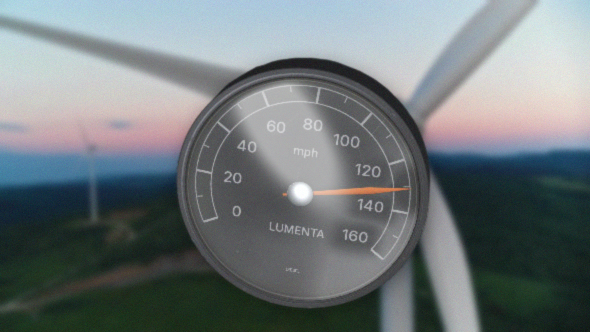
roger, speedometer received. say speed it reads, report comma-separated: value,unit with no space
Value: 130,mph
